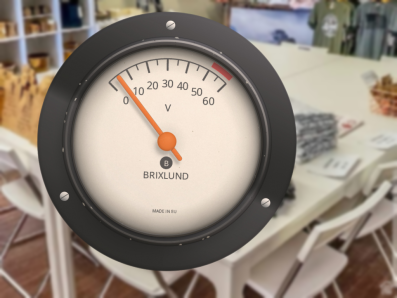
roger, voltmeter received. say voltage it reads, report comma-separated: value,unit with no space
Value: 5,V
